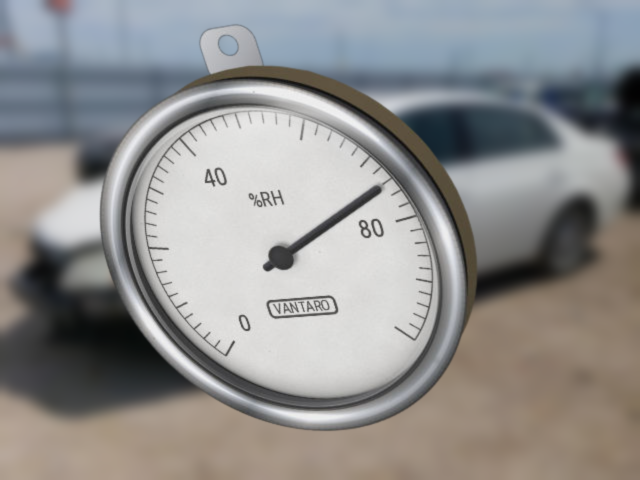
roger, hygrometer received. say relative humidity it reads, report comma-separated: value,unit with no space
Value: 74,%
